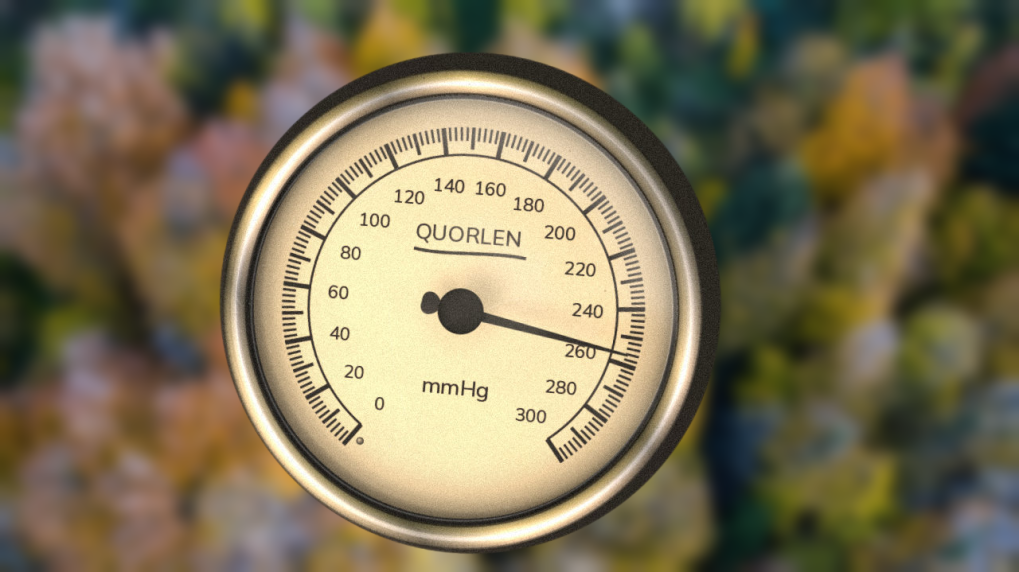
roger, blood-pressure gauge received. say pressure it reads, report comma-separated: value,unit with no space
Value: 256,mmHg
